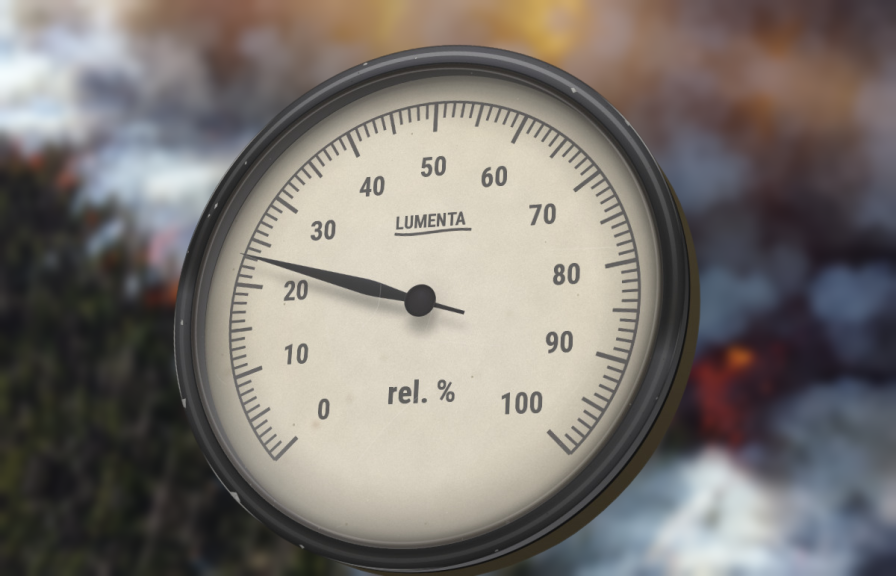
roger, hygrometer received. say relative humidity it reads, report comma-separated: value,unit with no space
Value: 23,%
